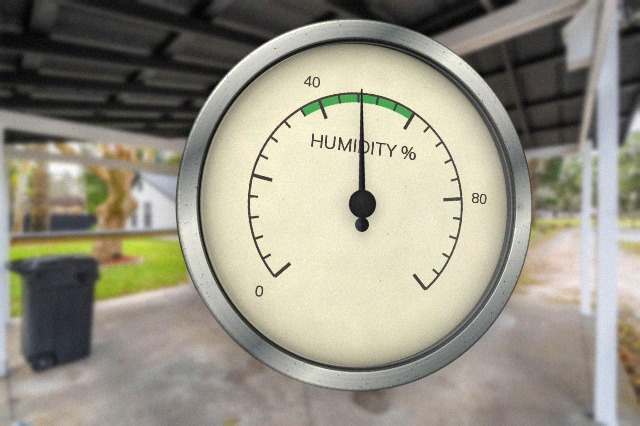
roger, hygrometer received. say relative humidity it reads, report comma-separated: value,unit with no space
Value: 48,%
